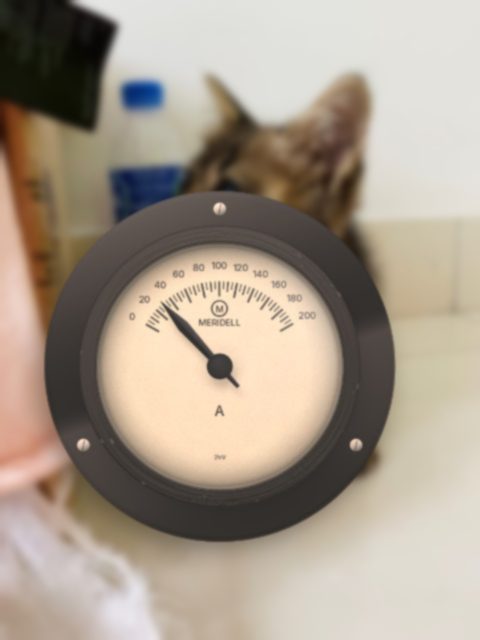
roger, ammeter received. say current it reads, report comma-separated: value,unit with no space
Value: 30,A
